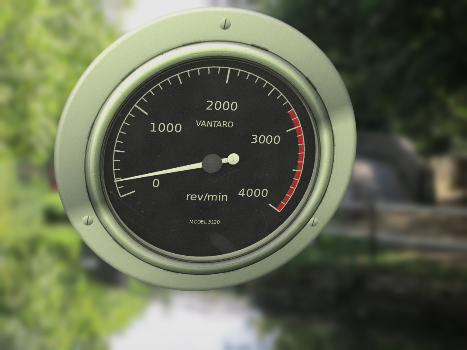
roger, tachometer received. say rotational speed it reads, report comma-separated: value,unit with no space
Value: 200,rpm
